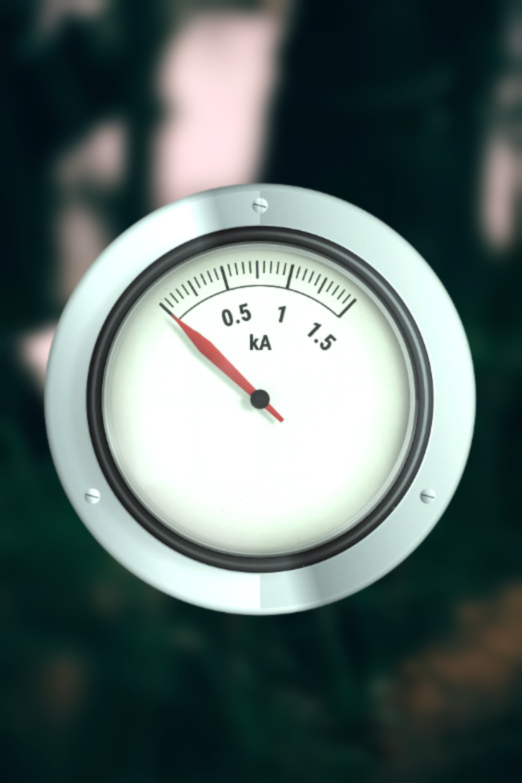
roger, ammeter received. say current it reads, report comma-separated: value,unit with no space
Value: 0,kA
